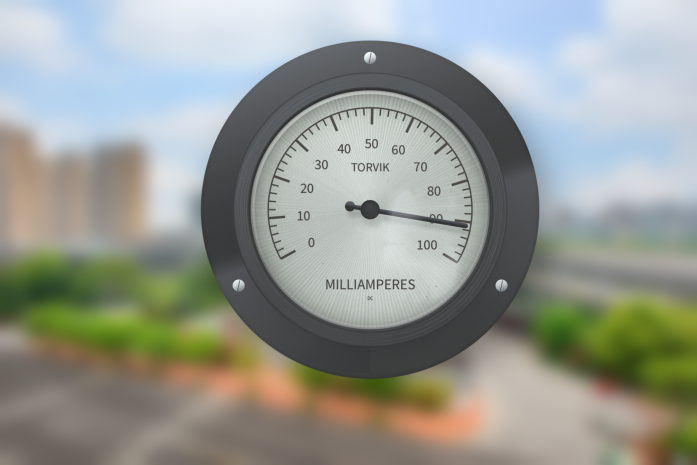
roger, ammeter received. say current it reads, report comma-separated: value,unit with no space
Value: 91,mA
